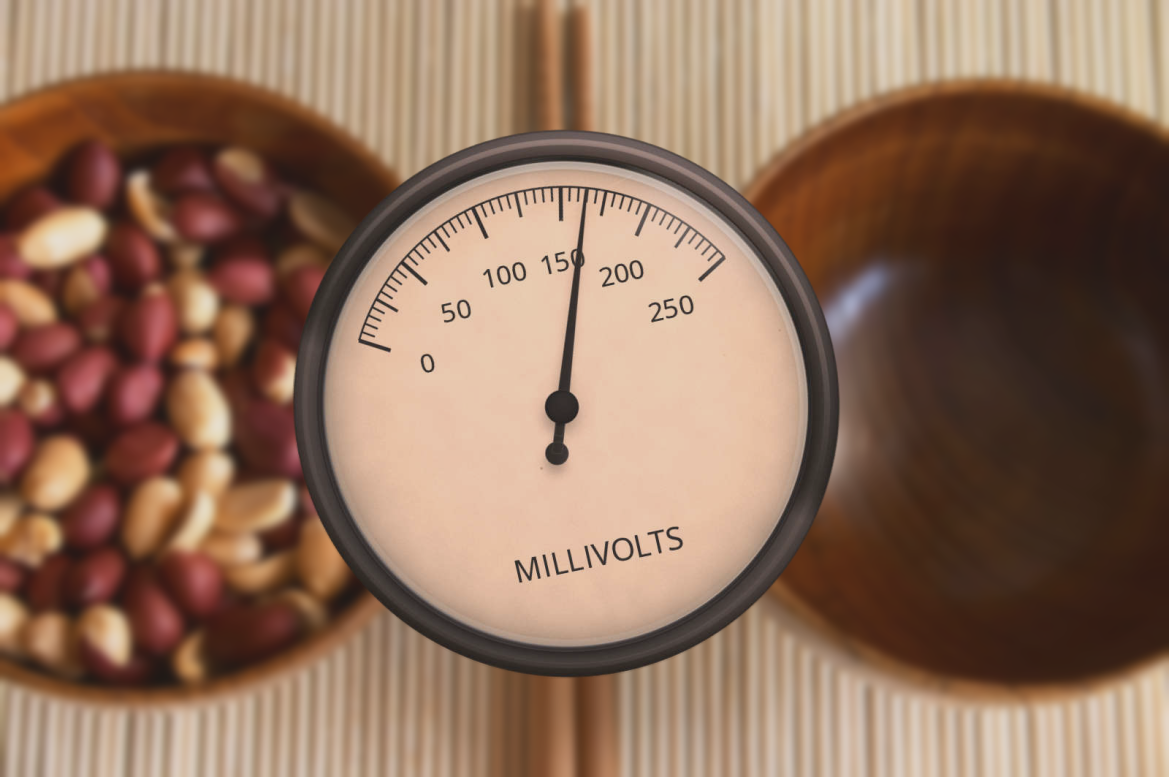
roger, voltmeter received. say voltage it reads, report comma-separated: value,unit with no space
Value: 165,mV
